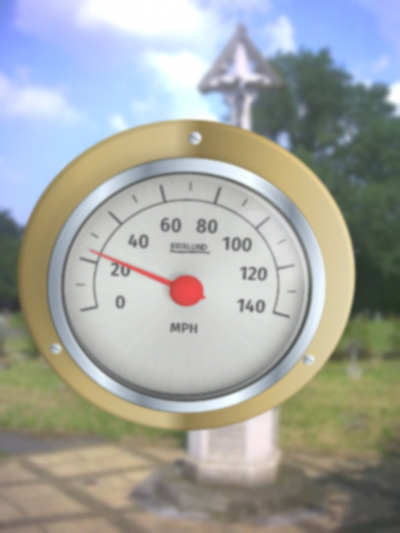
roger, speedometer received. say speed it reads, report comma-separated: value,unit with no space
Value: 25,mph
